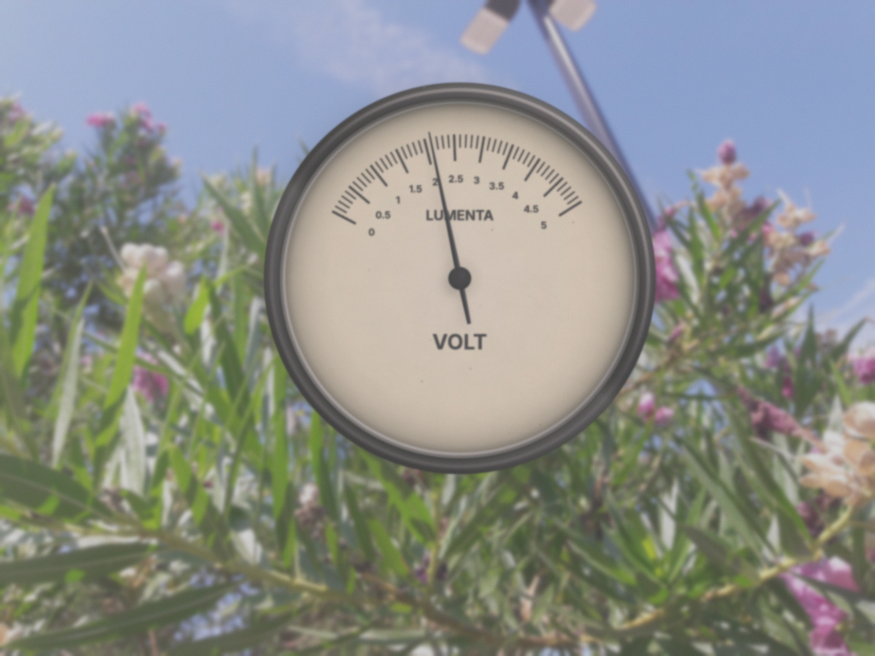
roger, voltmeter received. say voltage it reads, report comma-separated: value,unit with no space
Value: 2.1,V
